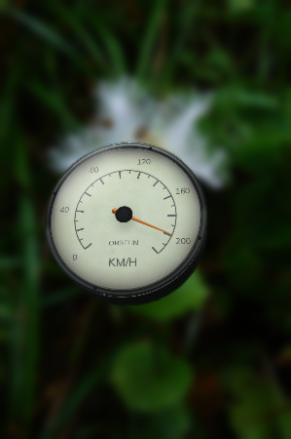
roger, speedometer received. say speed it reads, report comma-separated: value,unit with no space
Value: 200,km/h
